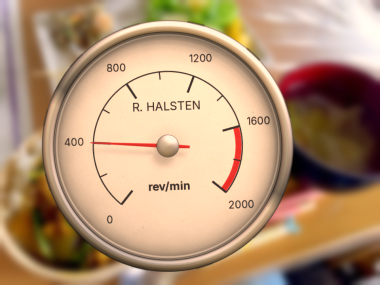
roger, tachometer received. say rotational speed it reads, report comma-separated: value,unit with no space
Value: 400,rpm
